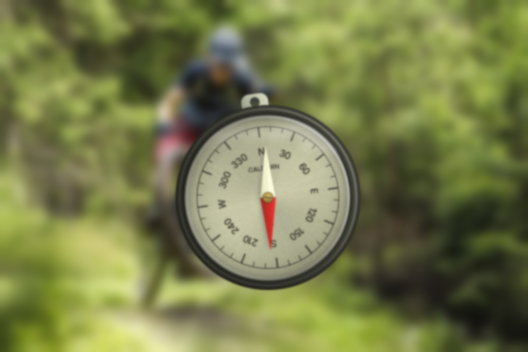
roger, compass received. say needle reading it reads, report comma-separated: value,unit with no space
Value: 185,°
